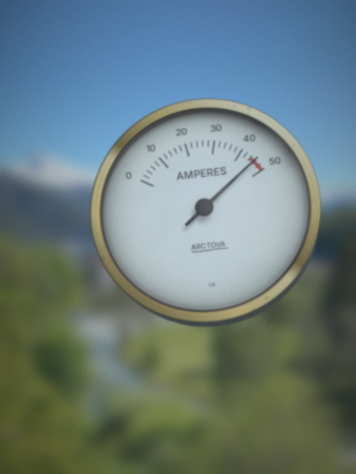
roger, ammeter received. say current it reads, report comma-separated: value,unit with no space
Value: 46,A
